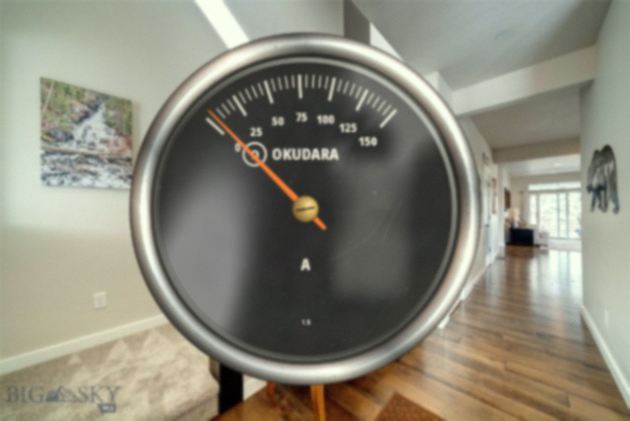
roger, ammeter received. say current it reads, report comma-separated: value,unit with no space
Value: 5,A
